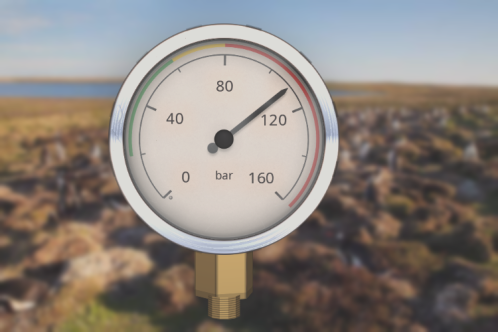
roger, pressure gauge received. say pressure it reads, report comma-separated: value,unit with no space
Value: 110,bar
